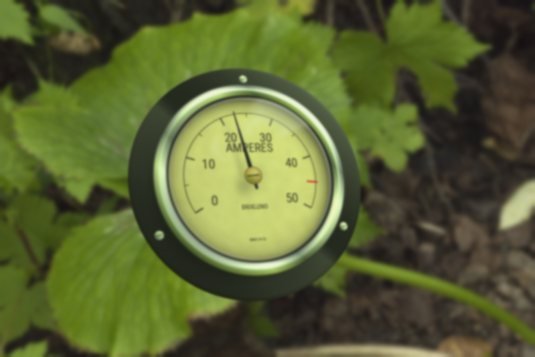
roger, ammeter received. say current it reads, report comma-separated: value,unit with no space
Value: 22.5,A
